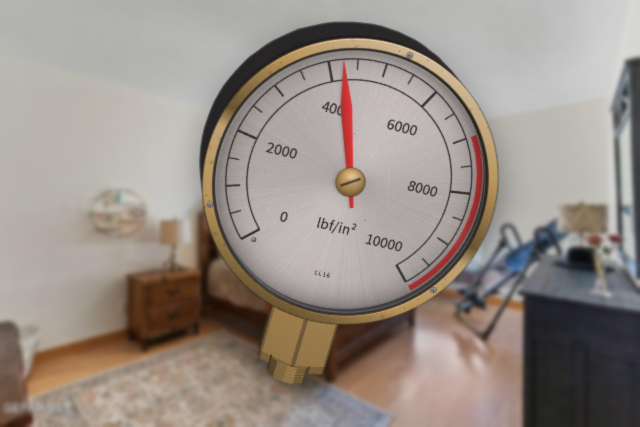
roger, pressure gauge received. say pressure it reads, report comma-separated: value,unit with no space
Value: 4250,psi
